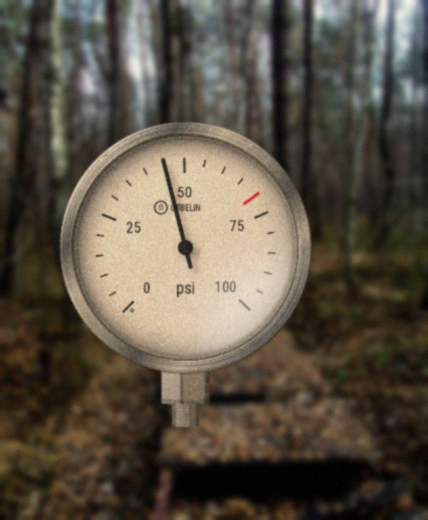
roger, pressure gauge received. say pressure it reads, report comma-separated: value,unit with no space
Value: 45,psi
